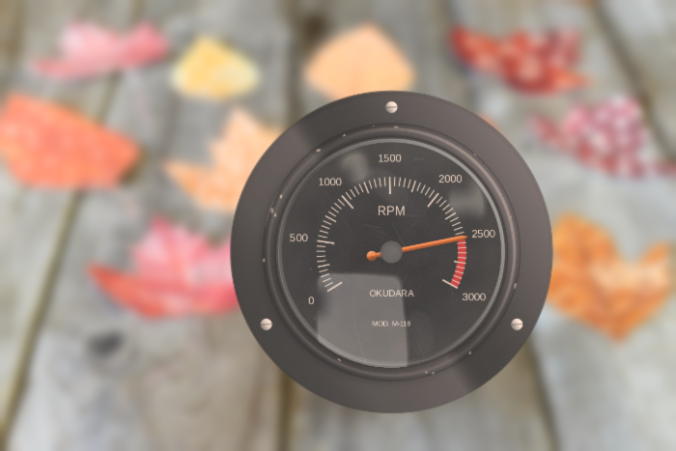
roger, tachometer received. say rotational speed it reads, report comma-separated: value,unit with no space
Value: 2500,rpm
